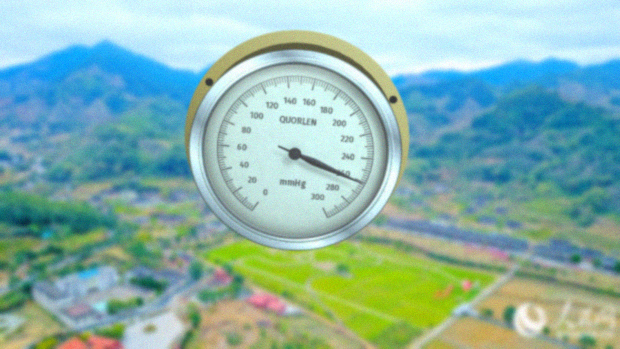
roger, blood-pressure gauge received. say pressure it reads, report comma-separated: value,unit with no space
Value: 260,mmHg
